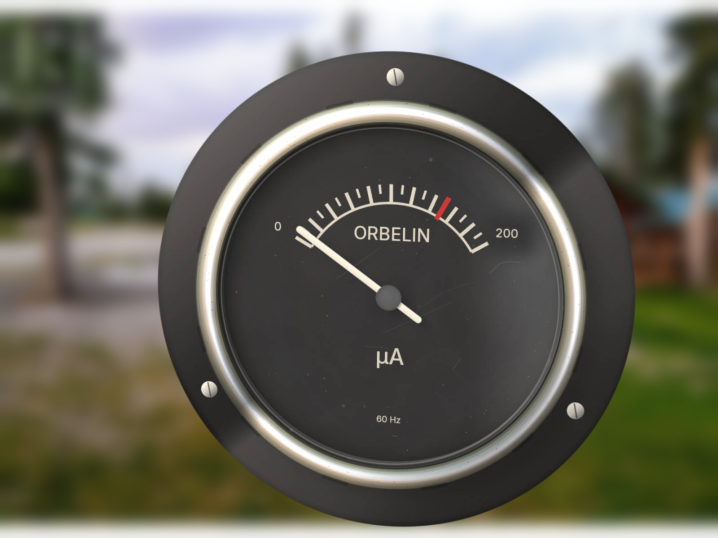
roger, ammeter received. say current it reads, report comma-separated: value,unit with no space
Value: 10,µA
